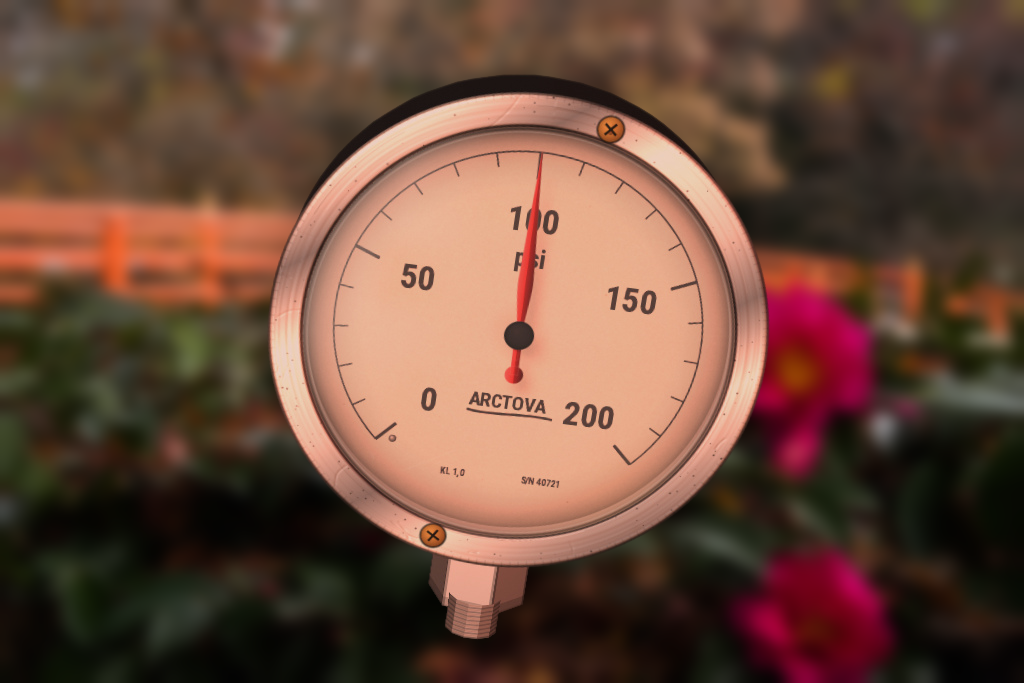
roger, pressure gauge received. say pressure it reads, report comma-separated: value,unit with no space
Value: 100,psi
